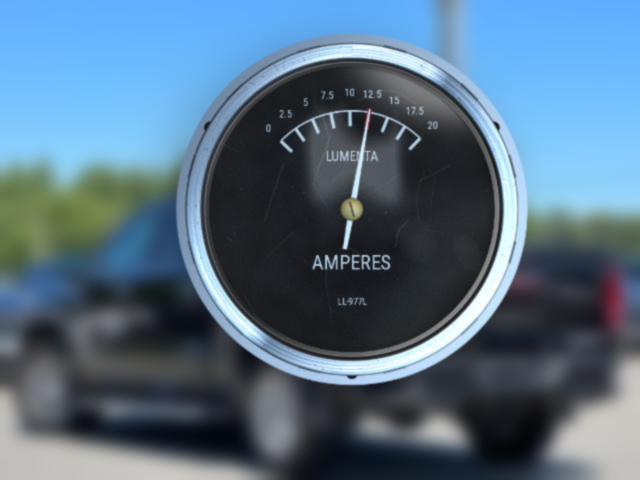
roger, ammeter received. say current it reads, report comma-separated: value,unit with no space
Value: 12.5,A
